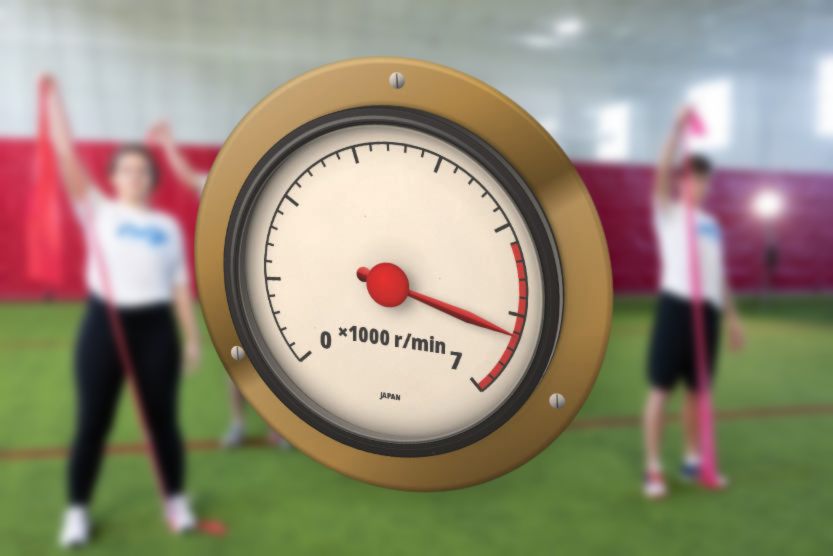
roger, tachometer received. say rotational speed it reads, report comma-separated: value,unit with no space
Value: 6200,rpm
